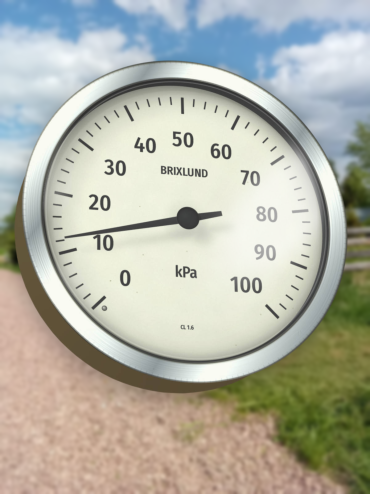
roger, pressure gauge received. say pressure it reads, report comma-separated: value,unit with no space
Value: 12,kPa
